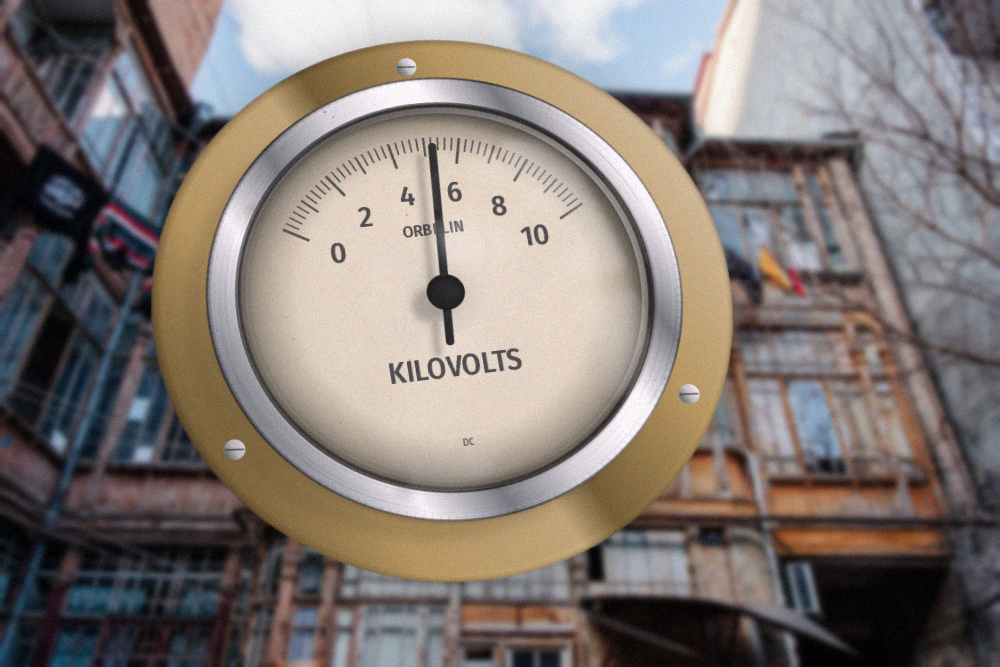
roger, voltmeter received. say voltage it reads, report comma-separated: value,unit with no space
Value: 5.2,kV
